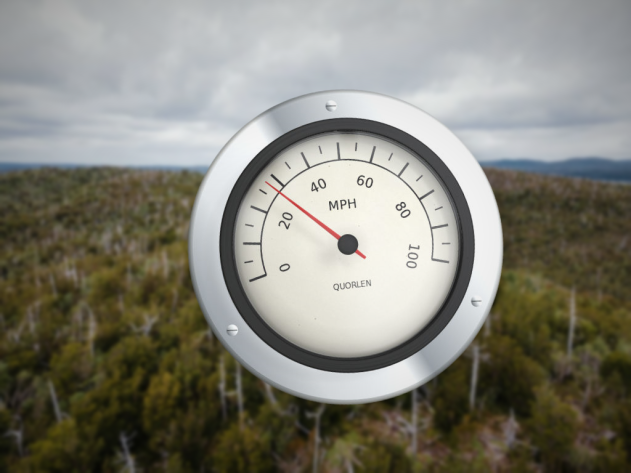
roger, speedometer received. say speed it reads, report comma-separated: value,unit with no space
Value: 27.5,mph
